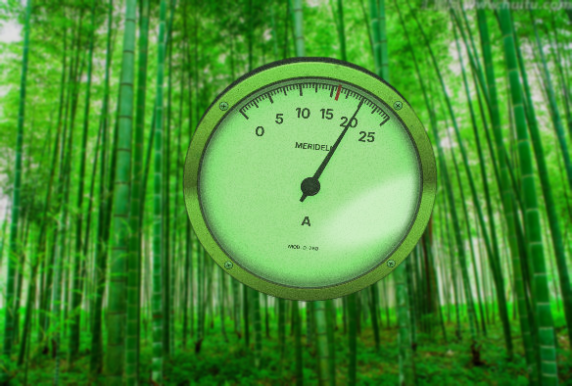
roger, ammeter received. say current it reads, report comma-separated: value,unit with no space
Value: 20,A
